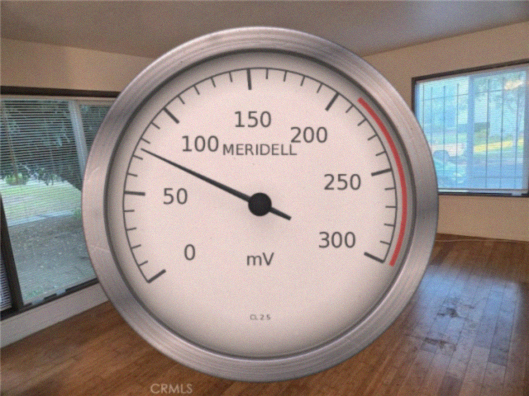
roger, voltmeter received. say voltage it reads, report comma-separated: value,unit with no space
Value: 75,mV
